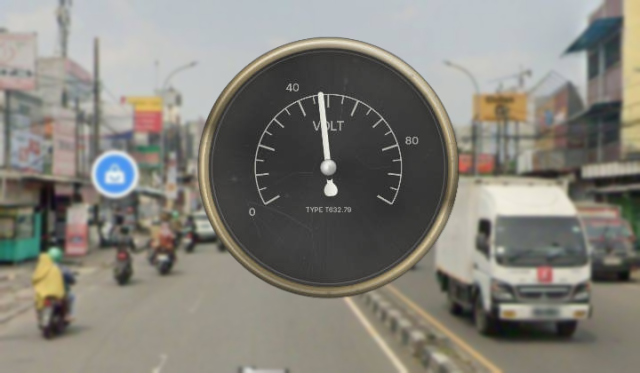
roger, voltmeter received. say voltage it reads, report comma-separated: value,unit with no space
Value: 47.5,V
